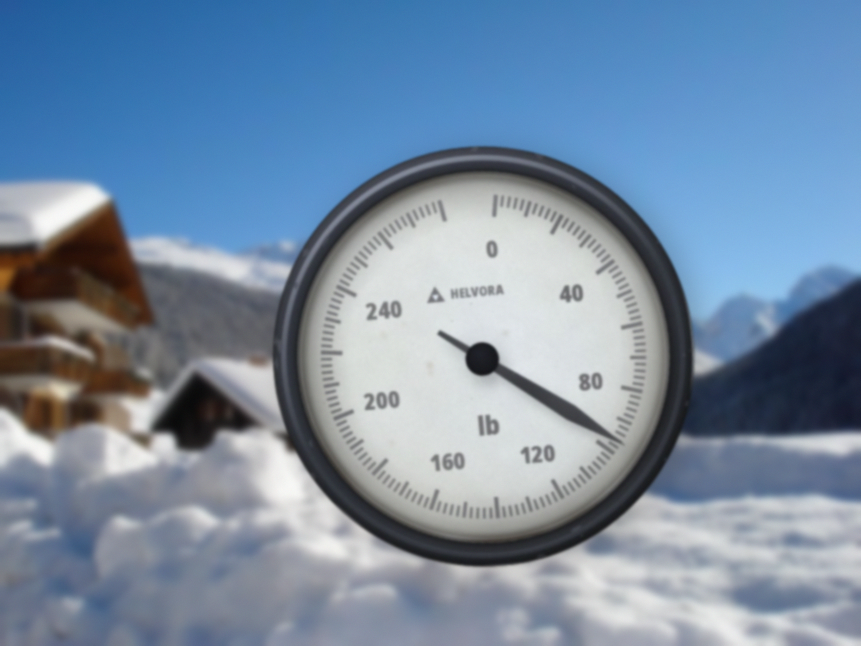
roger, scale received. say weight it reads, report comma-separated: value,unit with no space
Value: 96,lb
